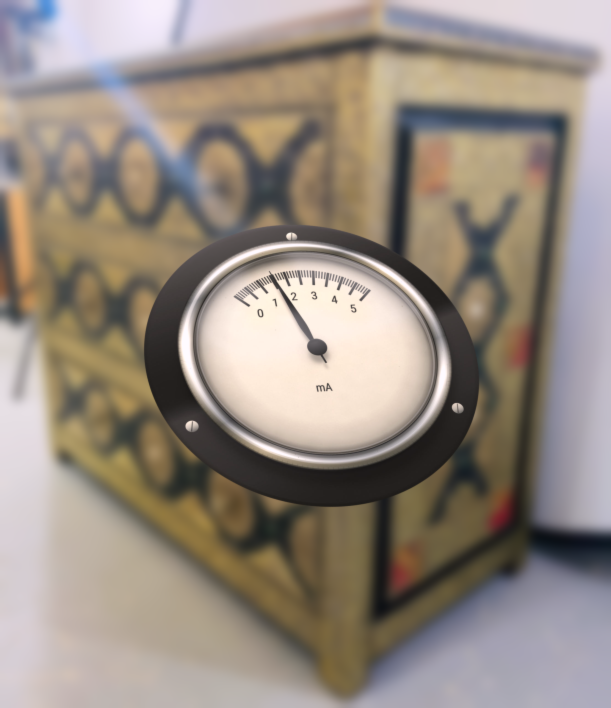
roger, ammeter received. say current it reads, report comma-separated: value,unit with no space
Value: 1.5,mA
